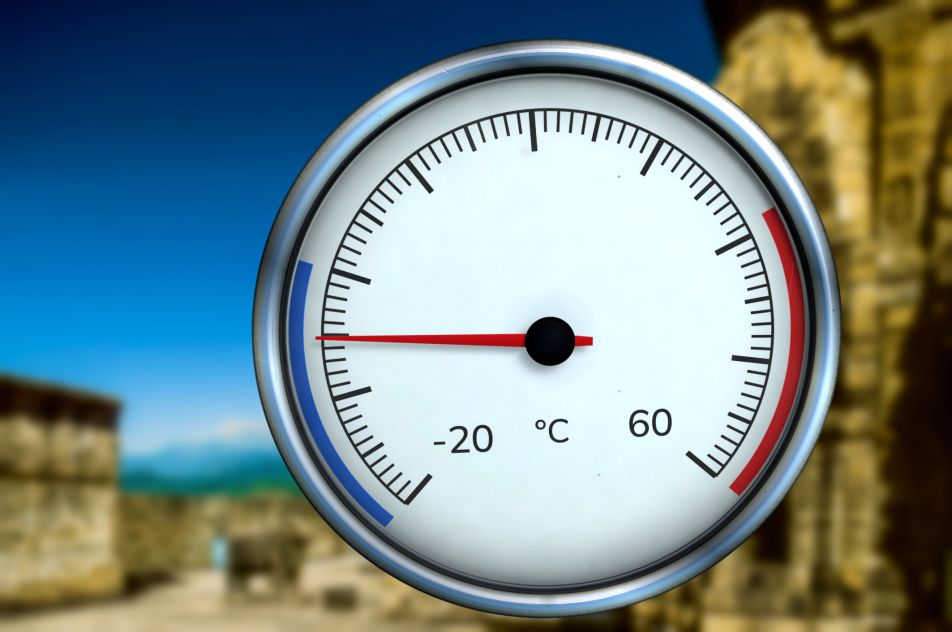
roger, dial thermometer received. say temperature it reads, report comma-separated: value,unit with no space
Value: -5,°C
